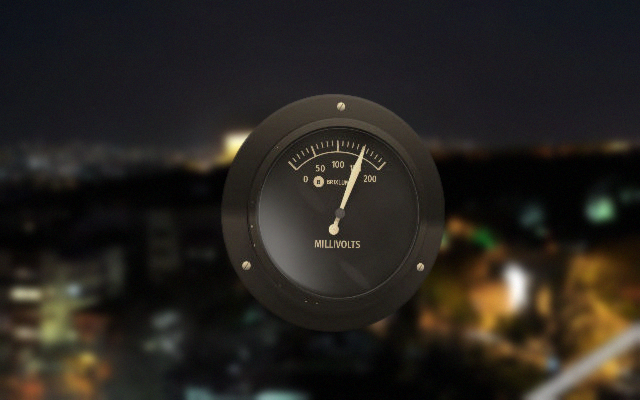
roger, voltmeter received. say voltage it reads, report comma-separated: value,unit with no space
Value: 150,mV
